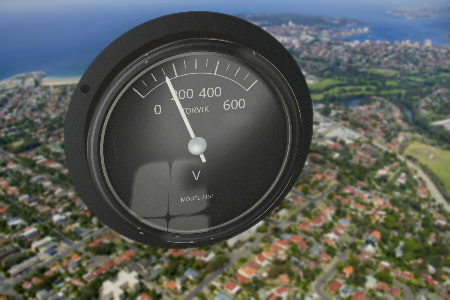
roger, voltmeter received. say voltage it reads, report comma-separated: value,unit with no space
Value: 150,V
